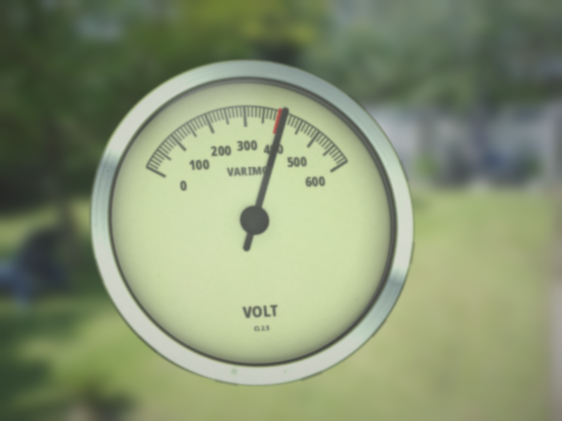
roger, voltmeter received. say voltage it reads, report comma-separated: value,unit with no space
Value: 400,V
